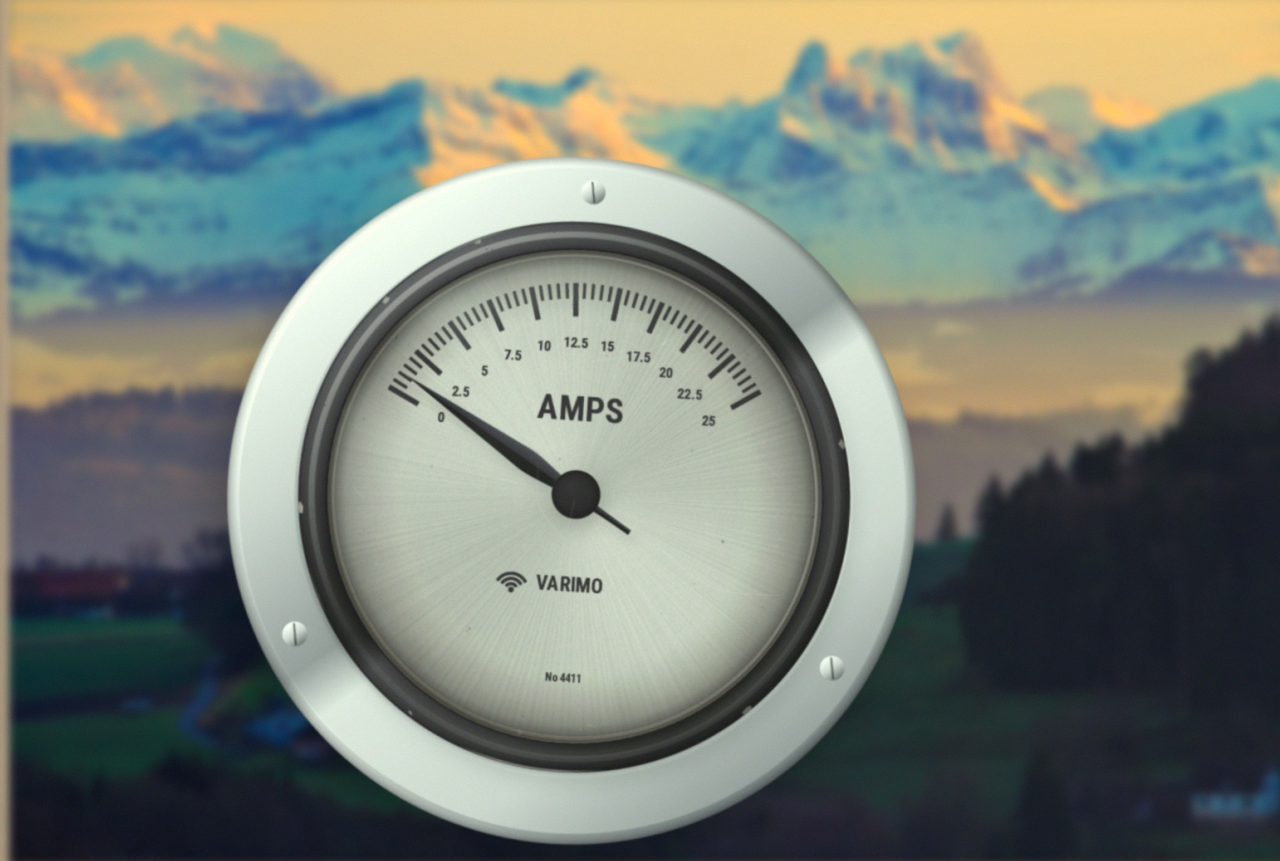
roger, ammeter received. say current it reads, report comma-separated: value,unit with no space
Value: 1,A
